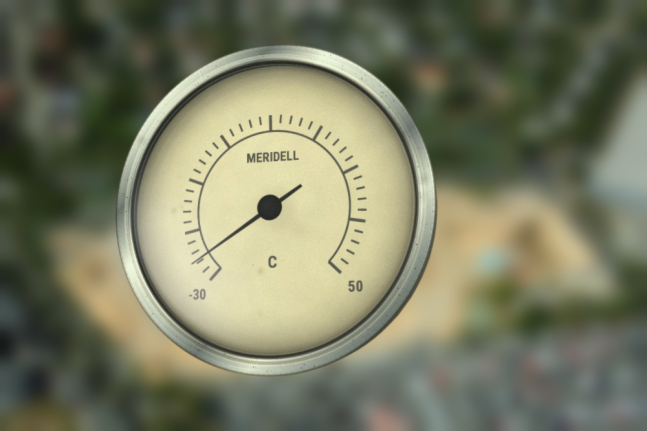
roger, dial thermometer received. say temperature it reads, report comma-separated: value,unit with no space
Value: -26,°C
